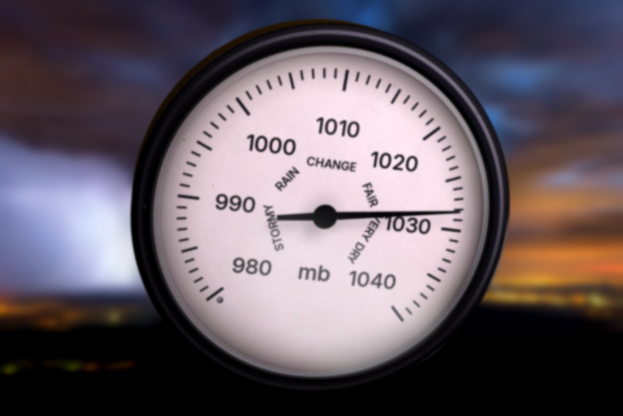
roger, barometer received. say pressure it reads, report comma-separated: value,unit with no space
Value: 1028,mbar
